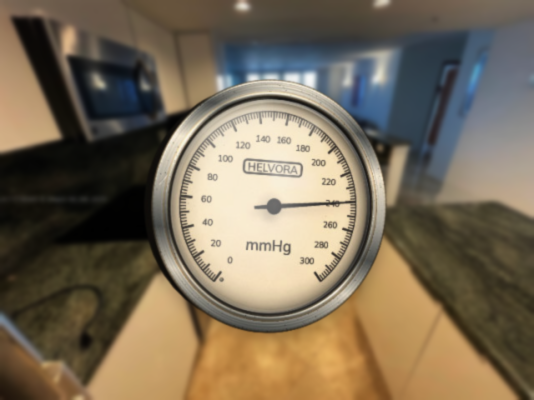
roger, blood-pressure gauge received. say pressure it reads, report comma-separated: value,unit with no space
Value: 240,mmHg
